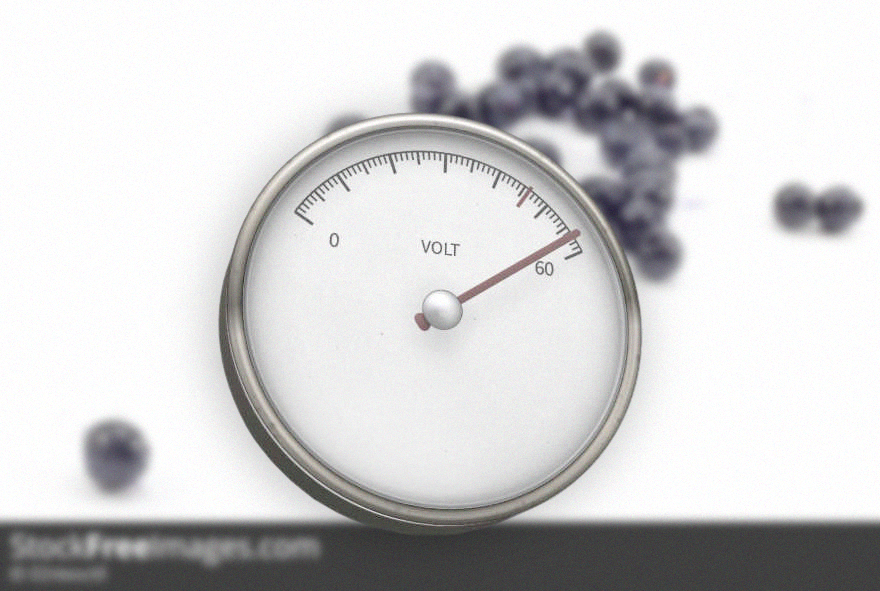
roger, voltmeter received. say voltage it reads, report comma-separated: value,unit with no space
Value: 57,V
